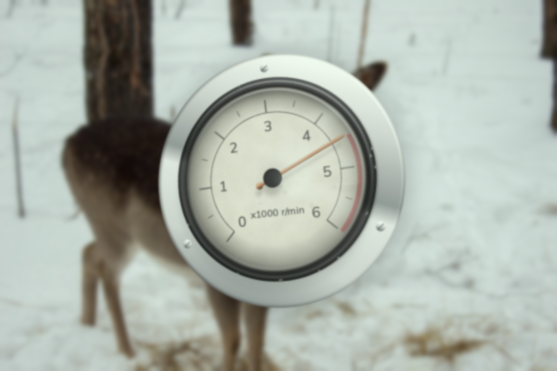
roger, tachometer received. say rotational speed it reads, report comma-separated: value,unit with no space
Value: 4500,rpm
